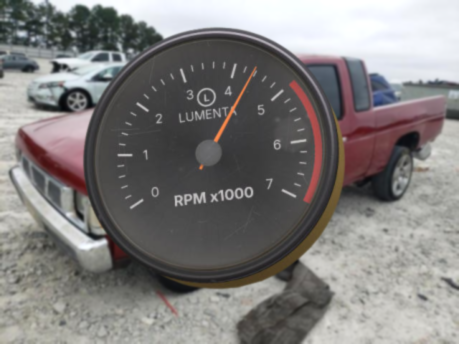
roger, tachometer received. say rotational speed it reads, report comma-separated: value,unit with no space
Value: 4400,rpm
